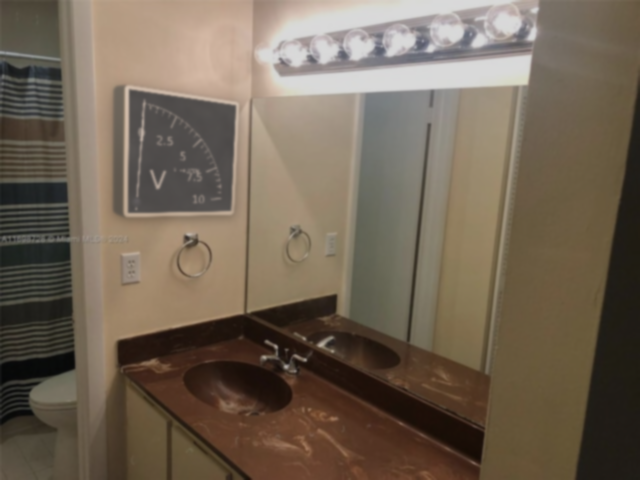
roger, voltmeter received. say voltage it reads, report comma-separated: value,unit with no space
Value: 0,V
